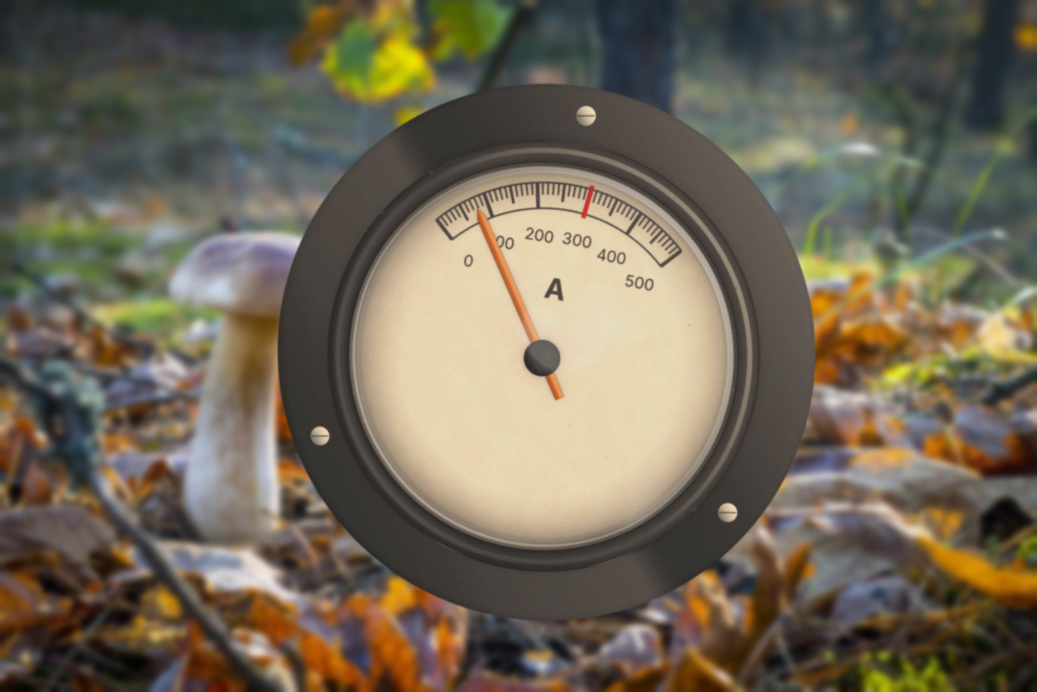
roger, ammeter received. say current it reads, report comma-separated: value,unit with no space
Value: 80,A
